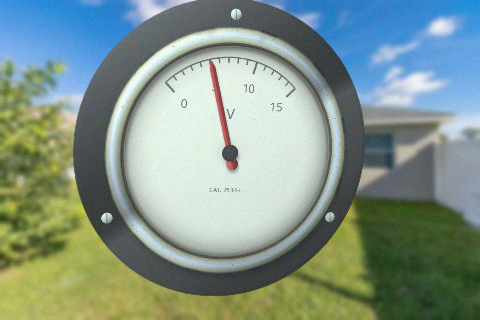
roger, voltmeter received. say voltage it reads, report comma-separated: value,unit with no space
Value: 5,V
